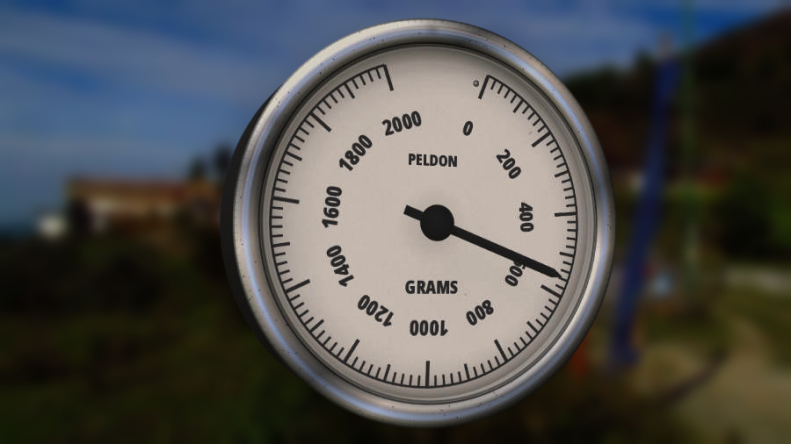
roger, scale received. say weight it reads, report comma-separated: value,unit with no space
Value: 560,g
